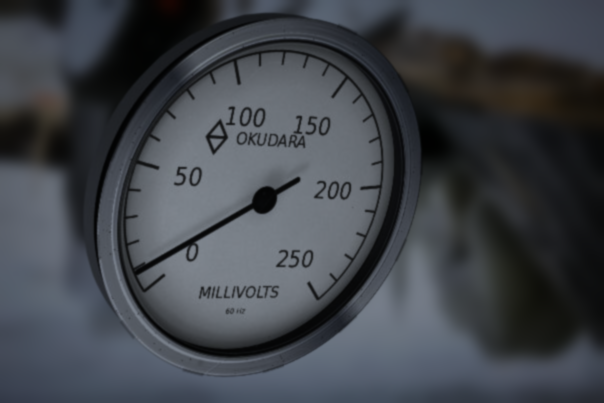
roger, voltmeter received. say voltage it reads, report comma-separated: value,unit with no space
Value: 10,mV
